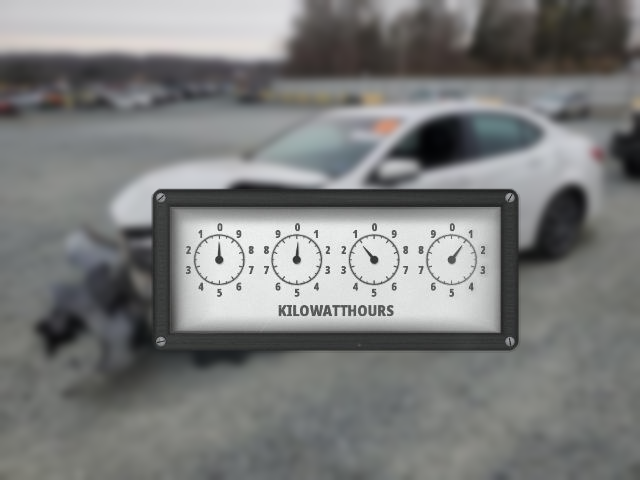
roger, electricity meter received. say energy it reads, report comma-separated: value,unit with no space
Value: 11,kWh
